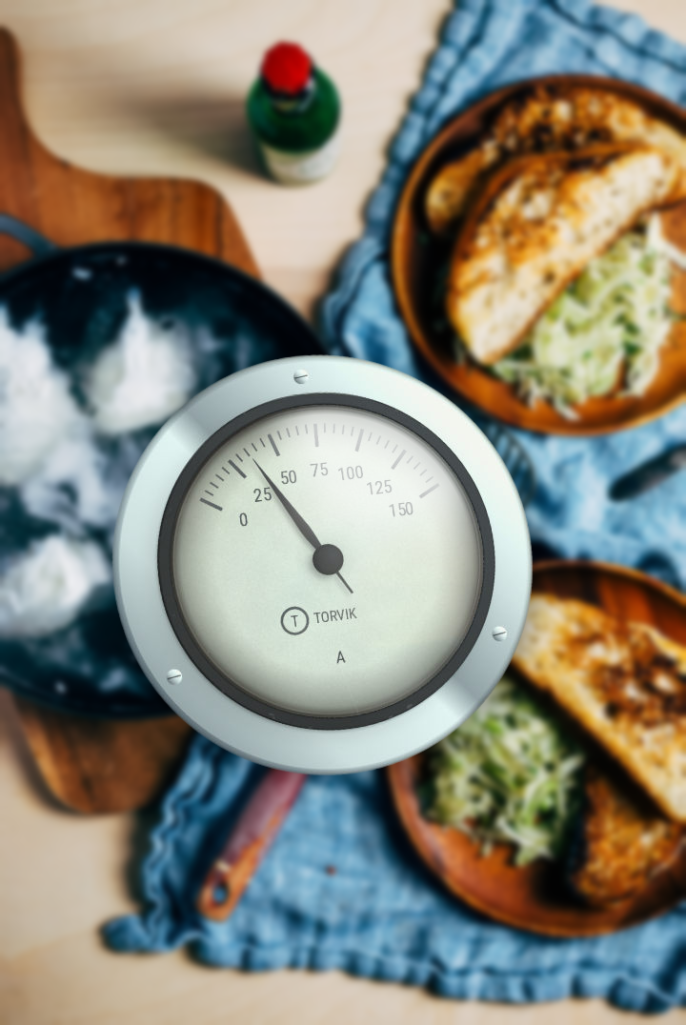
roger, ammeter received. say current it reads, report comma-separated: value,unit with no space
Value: 35,A
